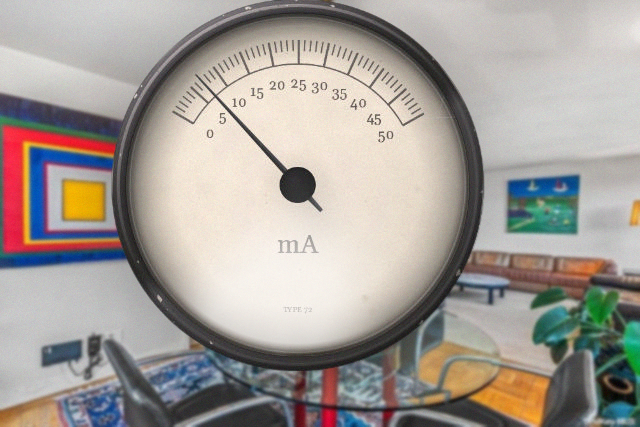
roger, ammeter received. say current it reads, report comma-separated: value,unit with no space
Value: 7,mA
